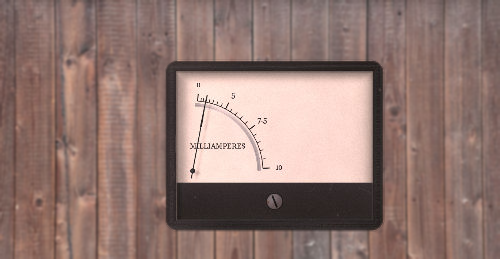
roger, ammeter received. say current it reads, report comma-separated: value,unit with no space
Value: 2.5,mA
